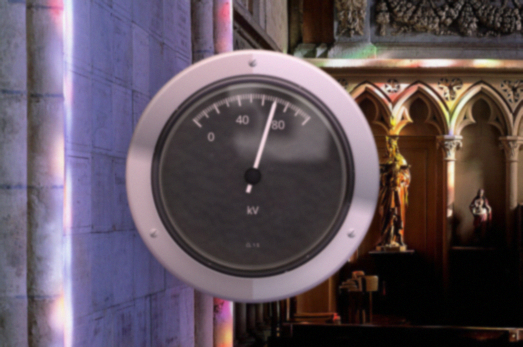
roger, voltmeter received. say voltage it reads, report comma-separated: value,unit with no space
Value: 70,kV
